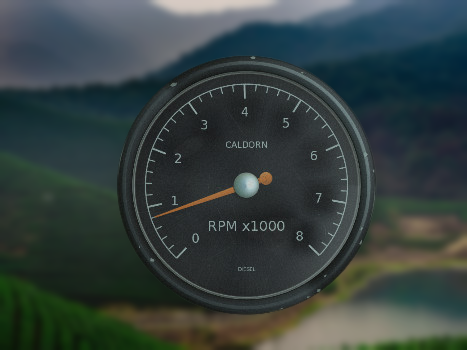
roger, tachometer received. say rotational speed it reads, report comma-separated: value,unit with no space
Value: 800,rpm
